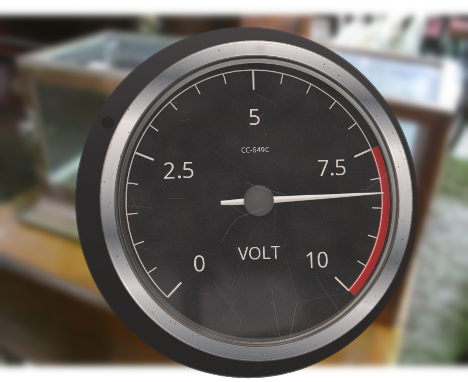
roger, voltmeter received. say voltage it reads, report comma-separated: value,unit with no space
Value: 8.25,V
